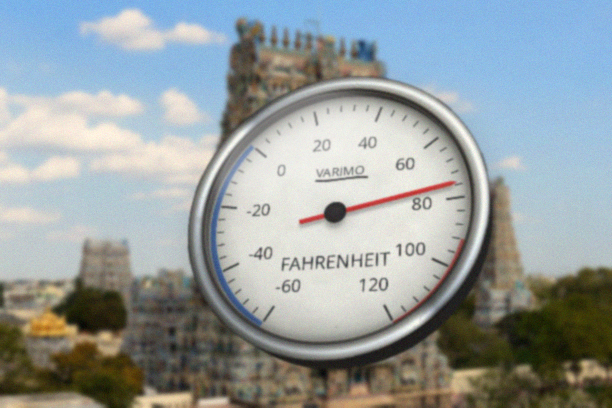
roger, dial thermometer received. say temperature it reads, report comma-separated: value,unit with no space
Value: 76,°F
